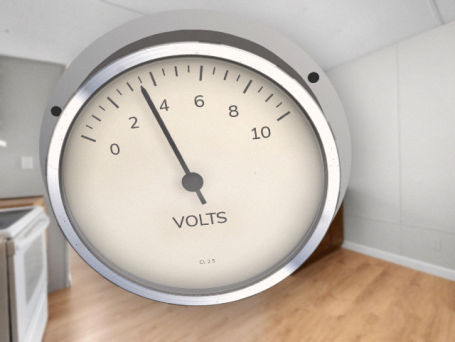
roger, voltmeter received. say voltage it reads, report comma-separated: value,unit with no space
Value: 3.5,V
